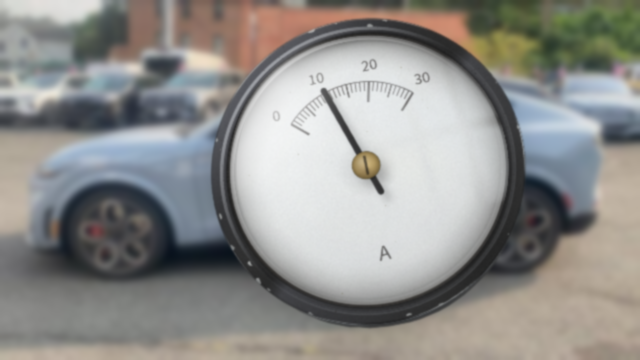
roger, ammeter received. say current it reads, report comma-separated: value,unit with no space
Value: 10,A
